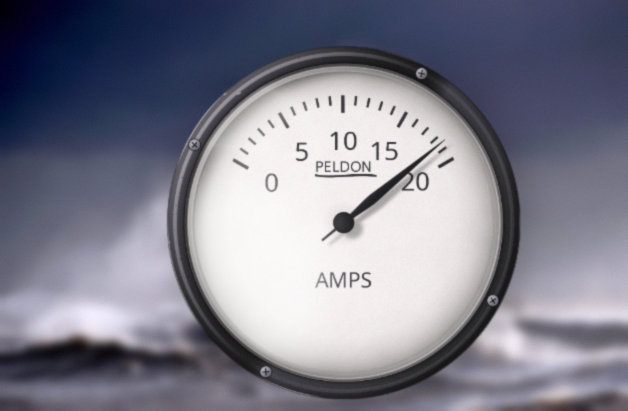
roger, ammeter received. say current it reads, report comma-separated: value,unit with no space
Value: 18.5,A
